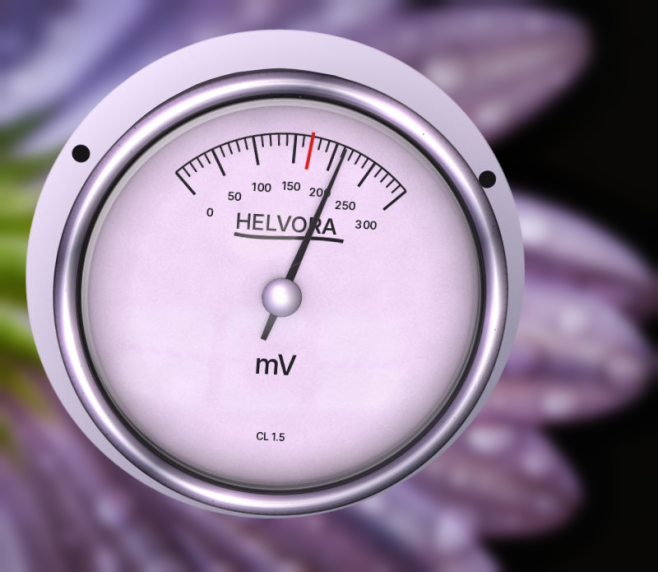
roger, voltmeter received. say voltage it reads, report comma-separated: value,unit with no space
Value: 210,mV
